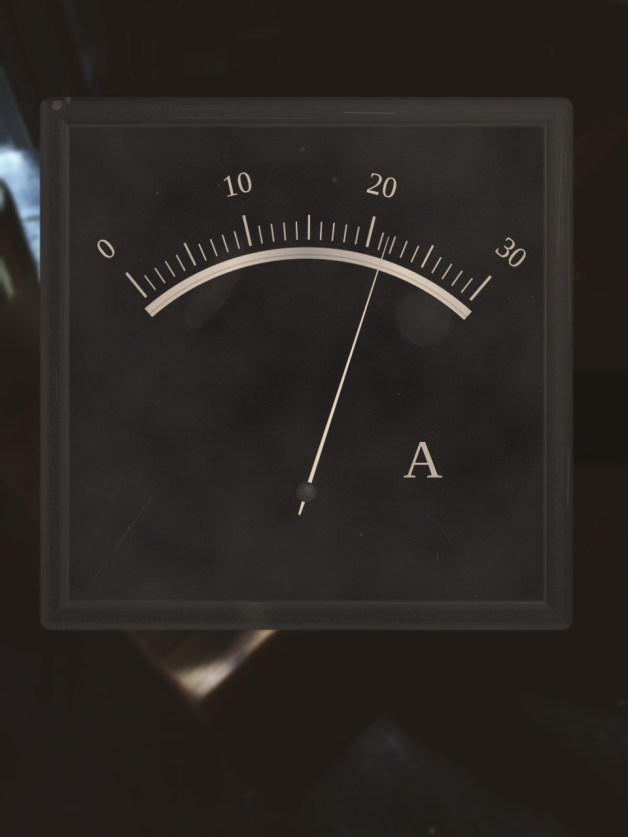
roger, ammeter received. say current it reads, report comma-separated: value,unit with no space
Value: 21.5,A
